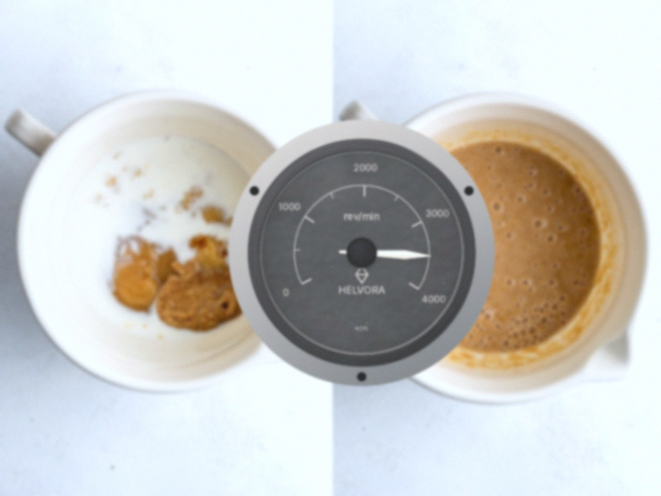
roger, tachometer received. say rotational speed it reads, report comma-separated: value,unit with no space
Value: 3500,rpm
